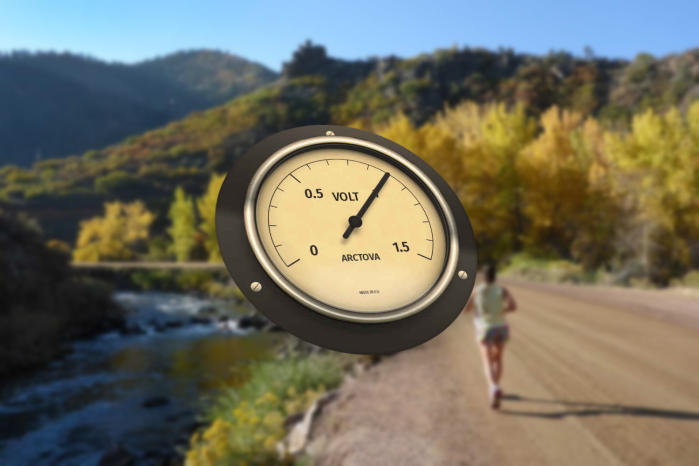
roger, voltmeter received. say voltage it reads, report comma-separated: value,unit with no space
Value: 1,V
